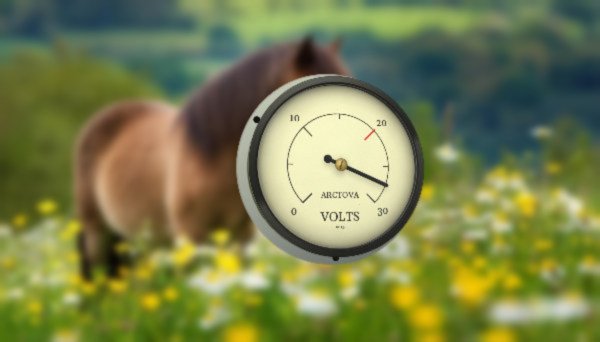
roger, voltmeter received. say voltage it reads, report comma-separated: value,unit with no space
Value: 27.5,V
